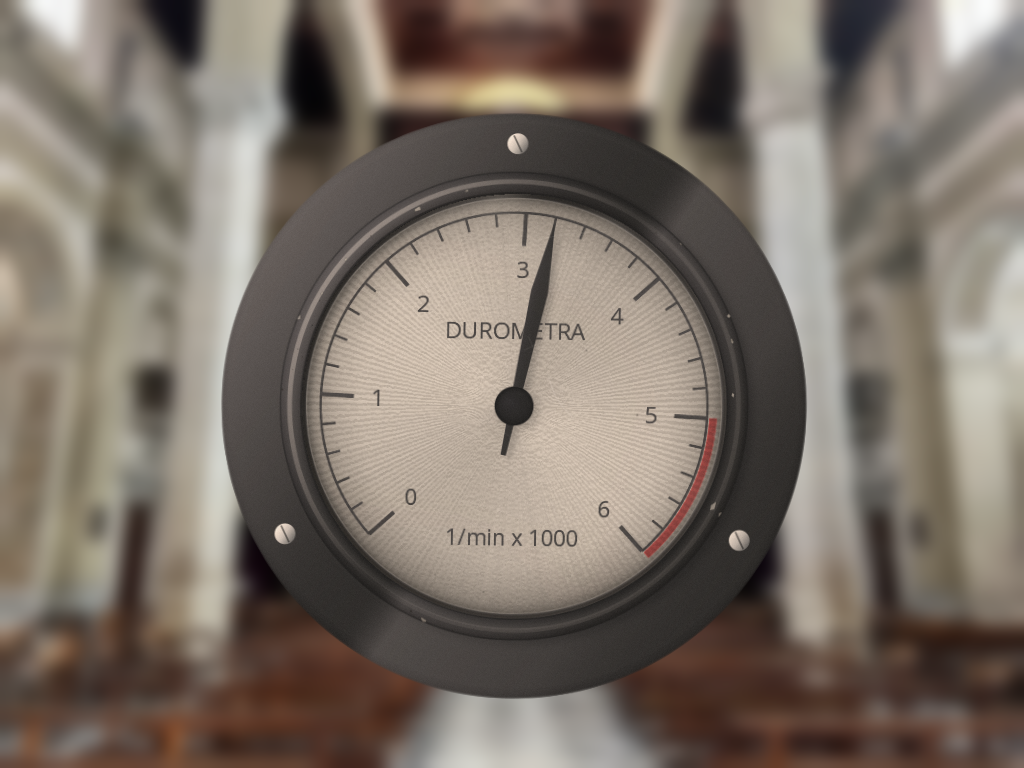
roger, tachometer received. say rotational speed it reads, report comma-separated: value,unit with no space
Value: 3200,rpm
